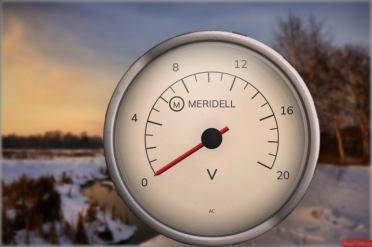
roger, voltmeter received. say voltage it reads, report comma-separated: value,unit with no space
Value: 0,V
